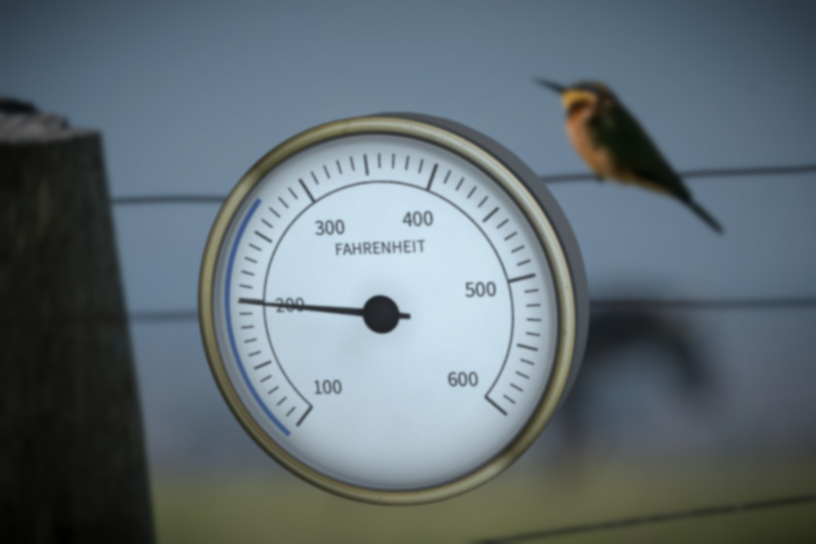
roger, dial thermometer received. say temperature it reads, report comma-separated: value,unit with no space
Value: 200,°F
